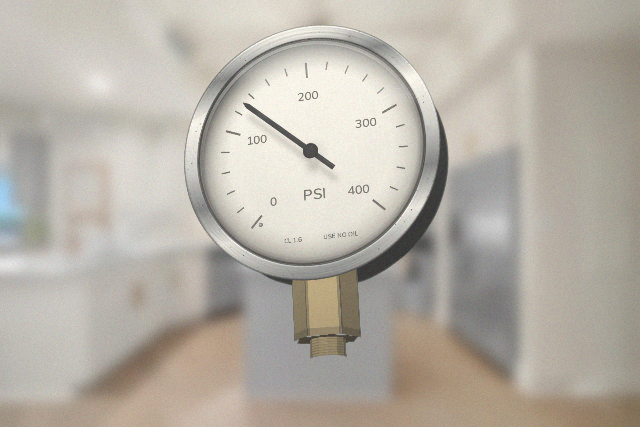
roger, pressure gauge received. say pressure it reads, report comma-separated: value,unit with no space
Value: 130,psi
